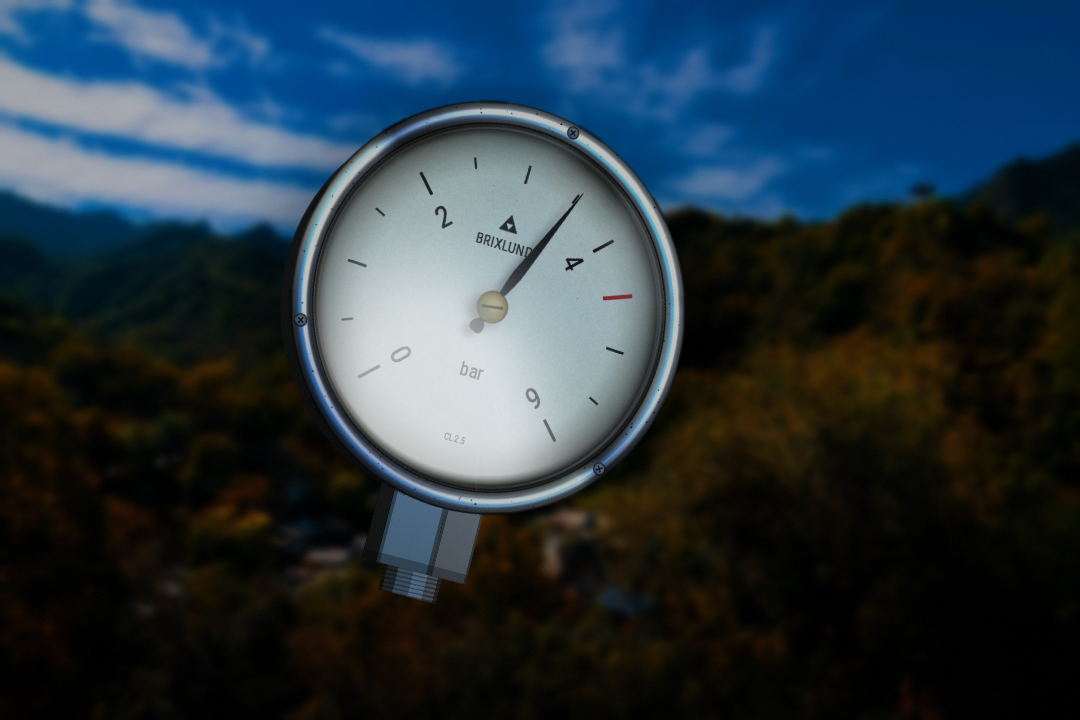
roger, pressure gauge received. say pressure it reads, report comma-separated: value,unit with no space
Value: 3.5,bar
